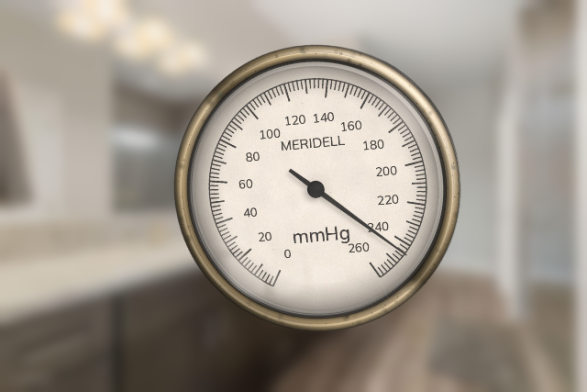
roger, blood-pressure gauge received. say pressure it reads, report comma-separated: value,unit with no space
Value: 244,mmHg
